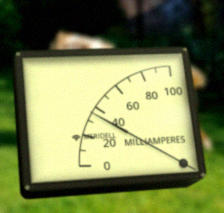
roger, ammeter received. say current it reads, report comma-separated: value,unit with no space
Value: 35,mA
